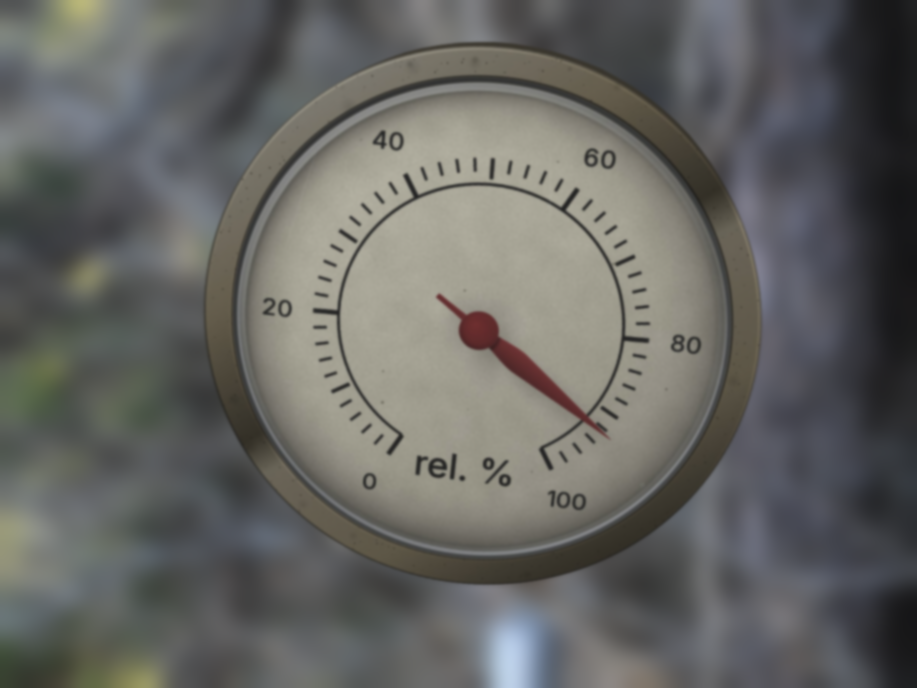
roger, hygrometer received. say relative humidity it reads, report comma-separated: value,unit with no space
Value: 92,%
